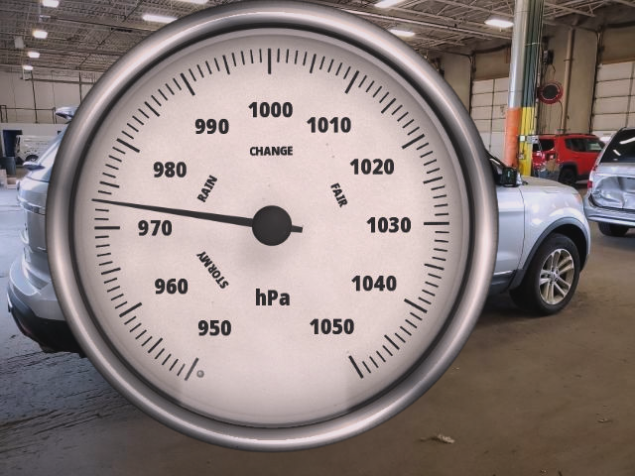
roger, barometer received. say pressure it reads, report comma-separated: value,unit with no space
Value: 973,hPa
